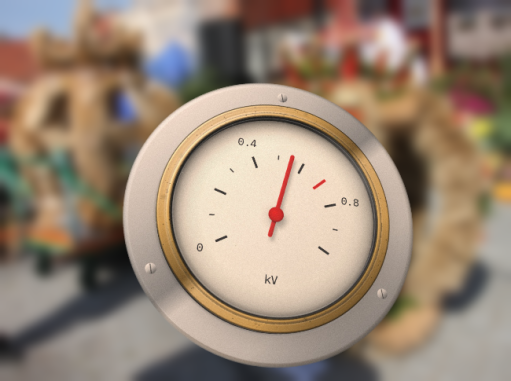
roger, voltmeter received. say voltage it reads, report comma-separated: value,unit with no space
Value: 0.55,kV
